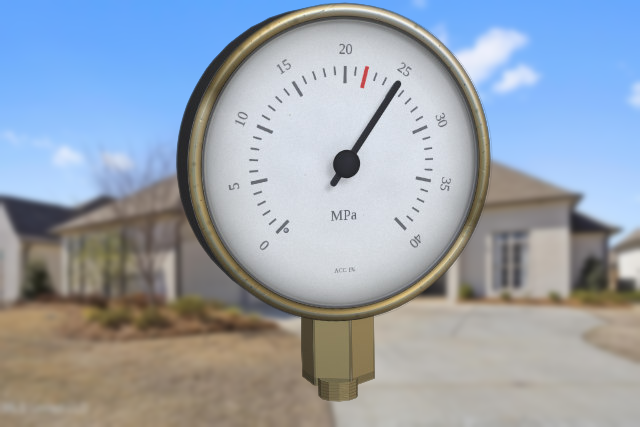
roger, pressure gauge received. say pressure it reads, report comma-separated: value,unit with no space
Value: 25,MPa
